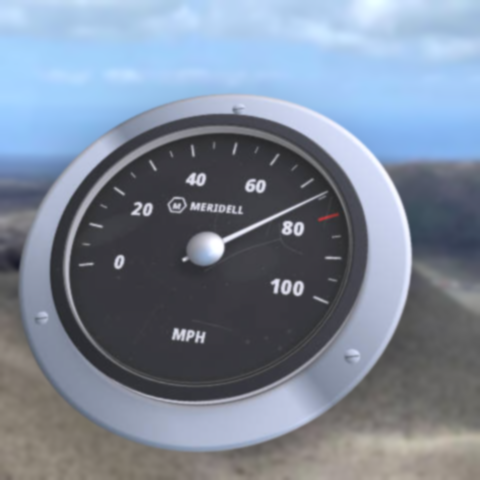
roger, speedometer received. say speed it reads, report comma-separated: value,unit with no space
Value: 75,mph
